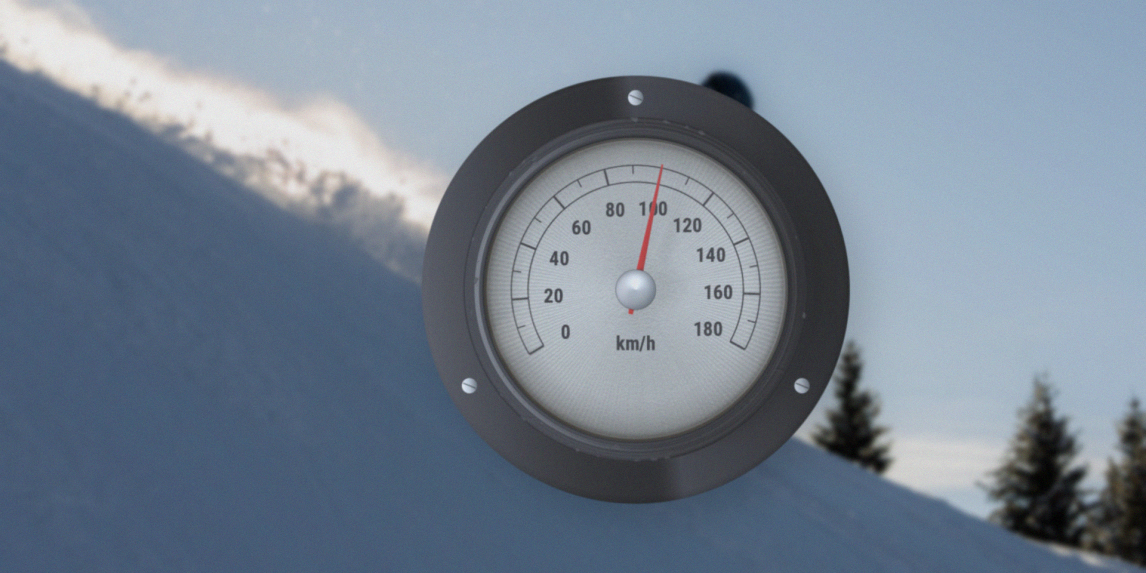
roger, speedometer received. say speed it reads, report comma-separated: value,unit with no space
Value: 100,km/h
